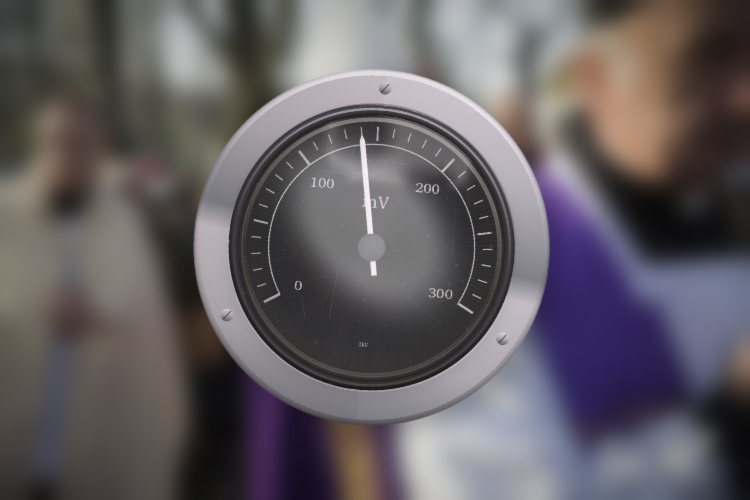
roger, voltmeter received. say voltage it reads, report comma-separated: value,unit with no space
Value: 140,mV
